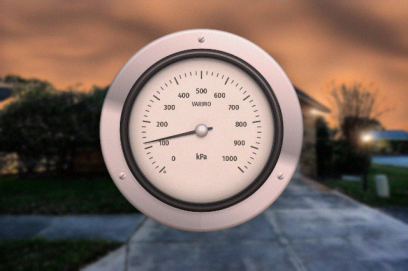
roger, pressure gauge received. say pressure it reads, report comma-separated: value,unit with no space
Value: 120,kPa
